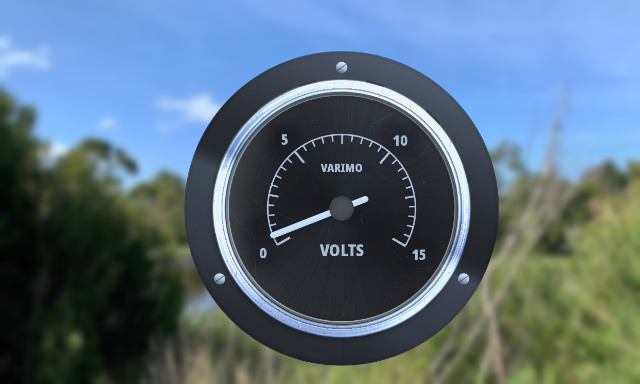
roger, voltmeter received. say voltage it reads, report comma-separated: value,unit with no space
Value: 0.5,V
